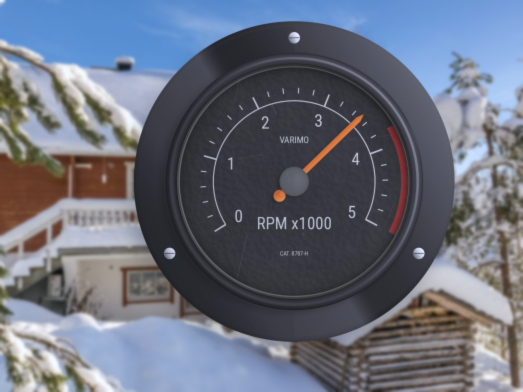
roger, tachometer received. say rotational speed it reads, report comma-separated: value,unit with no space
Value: 3500,rpm
